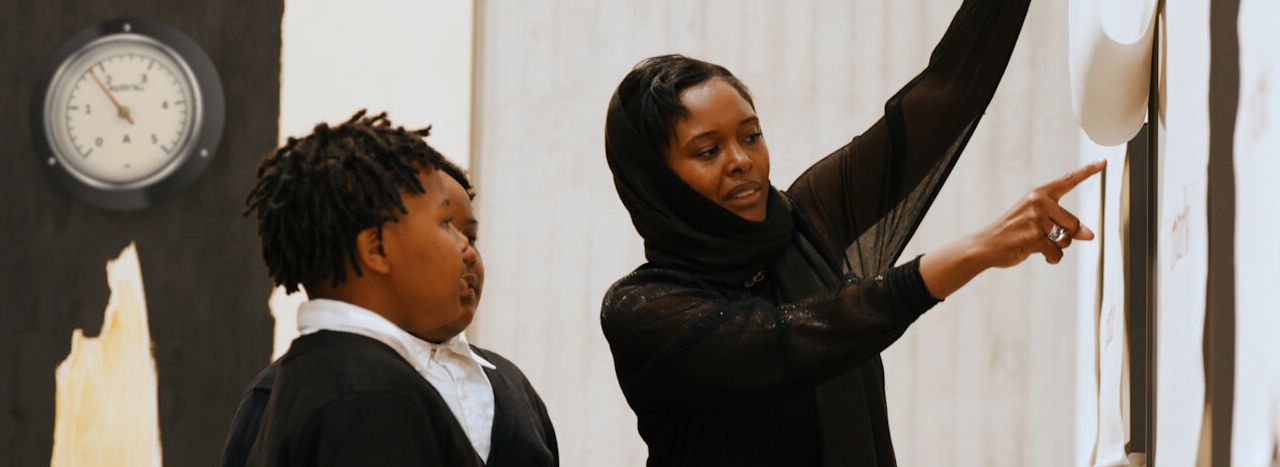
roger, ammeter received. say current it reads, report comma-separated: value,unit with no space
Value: 1.8,A
